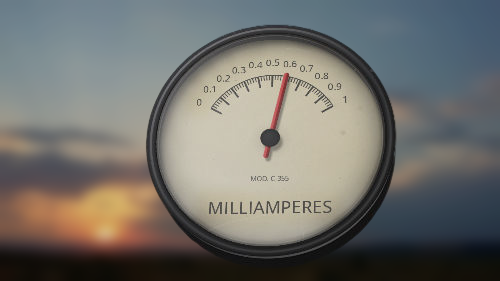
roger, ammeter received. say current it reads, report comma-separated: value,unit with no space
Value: 0.6,mA
